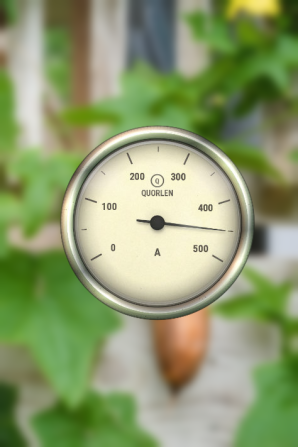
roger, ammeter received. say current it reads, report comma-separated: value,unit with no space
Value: 450,A
